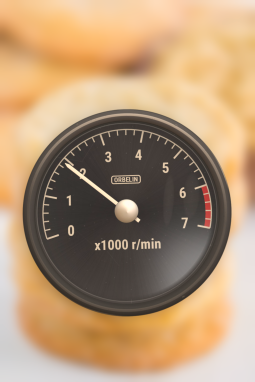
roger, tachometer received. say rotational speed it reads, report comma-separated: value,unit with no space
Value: 1900,rpm
